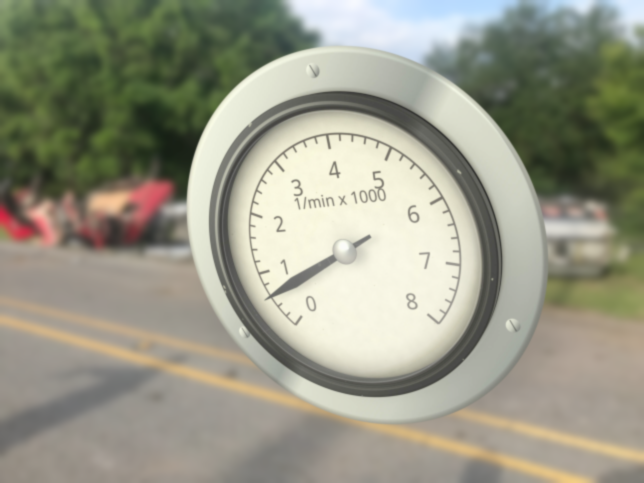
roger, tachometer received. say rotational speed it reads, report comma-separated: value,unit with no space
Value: 600,rpm
